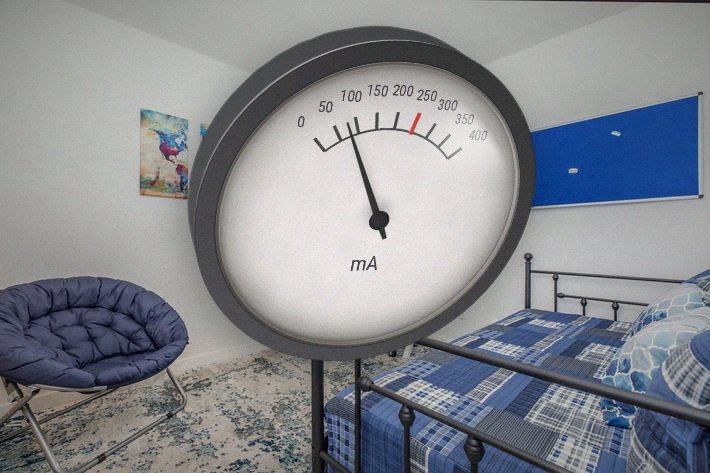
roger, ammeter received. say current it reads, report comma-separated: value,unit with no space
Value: 75,mA
